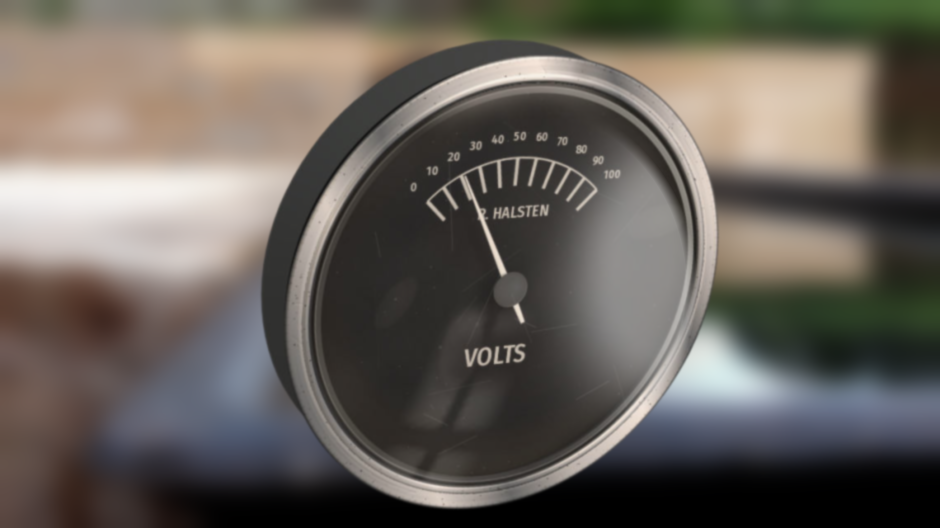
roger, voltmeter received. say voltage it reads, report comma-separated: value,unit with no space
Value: 20,V
